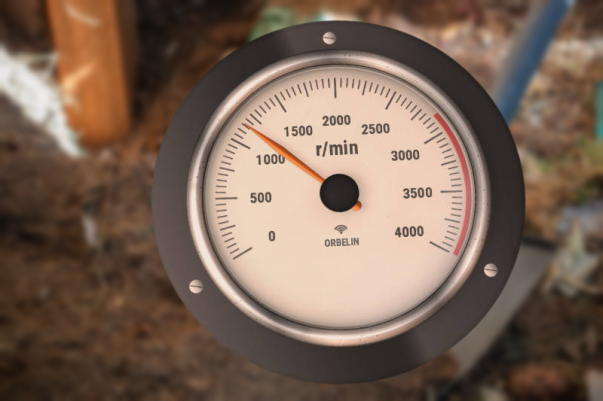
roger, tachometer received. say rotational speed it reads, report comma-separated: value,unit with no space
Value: 1150,rpm
